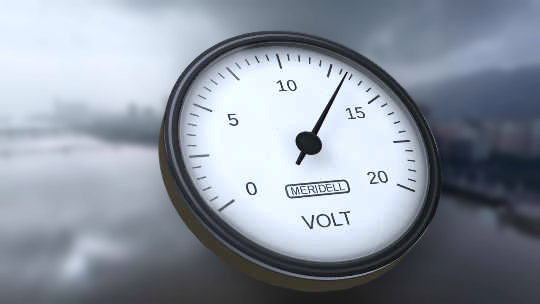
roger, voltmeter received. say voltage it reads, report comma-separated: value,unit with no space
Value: 13.25,V
